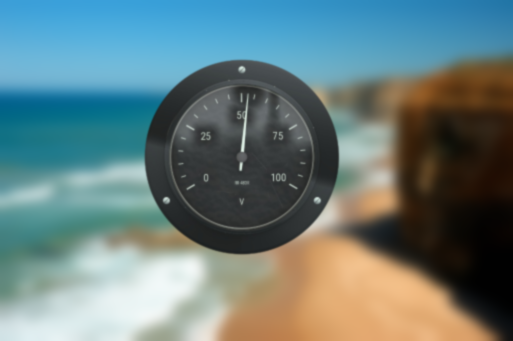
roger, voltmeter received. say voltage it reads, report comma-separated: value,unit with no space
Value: 52.5,V
